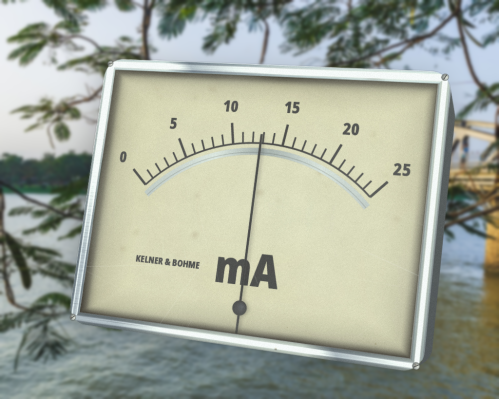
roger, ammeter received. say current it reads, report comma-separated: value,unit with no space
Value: 13,mA
